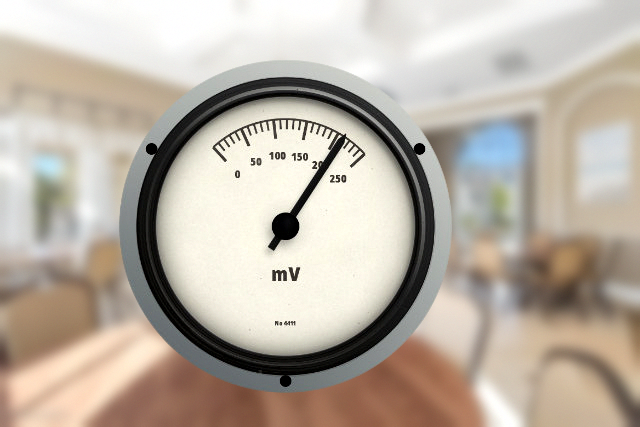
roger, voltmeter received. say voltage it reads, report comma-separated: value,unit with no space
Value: 210,mV
